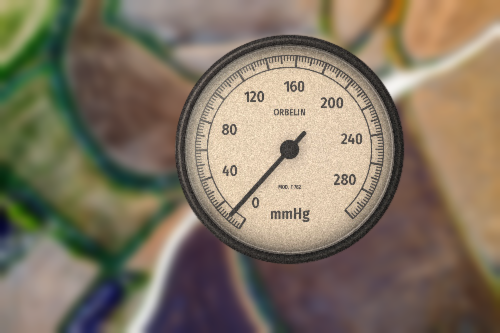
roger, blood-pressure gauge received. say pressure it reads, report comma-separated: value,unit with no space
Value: 10,mmHg
